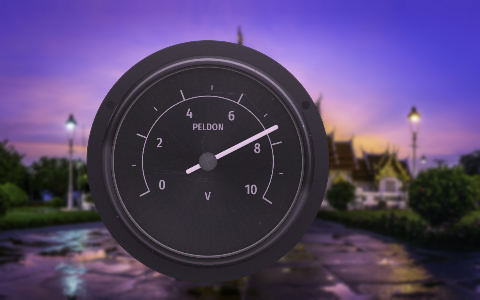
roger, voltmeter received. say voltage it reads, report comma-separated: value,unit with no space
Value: 7.5,V
